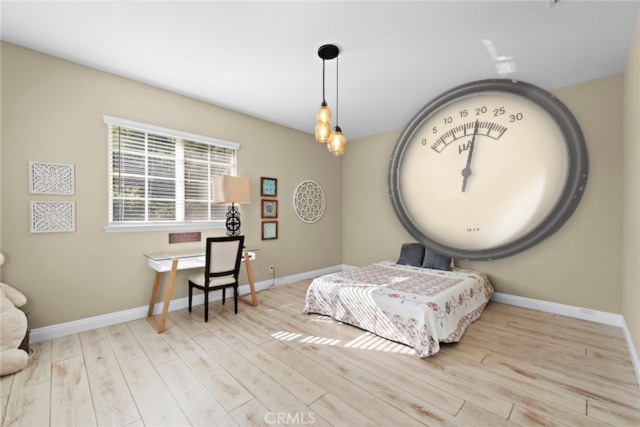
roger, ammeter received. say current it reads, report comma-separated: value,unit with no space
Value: 20,µA
